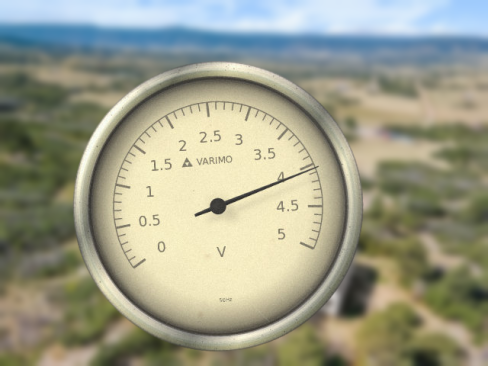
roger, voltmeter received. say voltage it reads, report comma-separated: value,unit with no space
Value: 4.05,V
